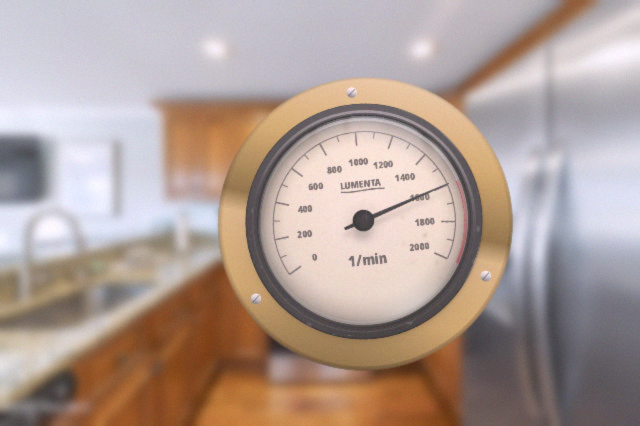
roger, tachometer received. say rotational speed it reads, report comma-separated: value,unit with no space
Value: 1600,rpm
